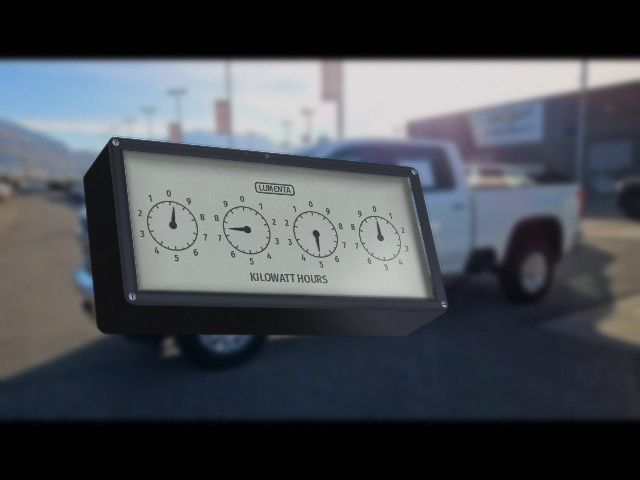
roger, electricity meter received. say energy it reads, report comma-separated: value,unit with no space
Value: 9750,kWh
